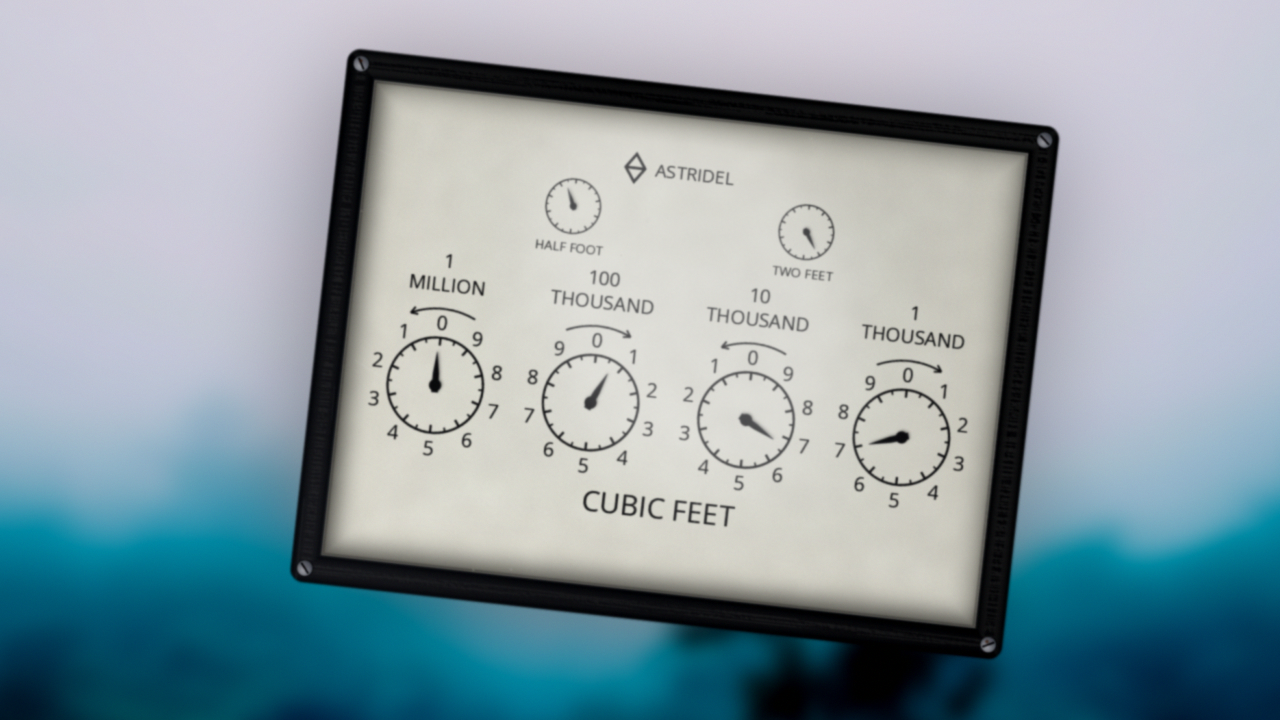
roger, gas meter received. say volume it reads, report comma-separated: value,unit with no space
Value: 6700,ft³
